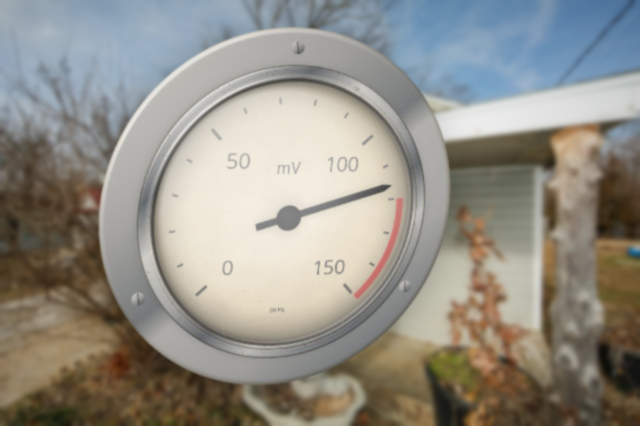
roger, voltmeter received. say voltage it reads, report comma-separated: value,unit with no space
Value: 115,mV
